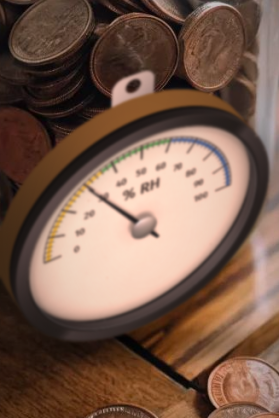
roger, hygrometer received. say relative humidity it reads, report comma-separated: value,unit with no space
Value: 30,%
